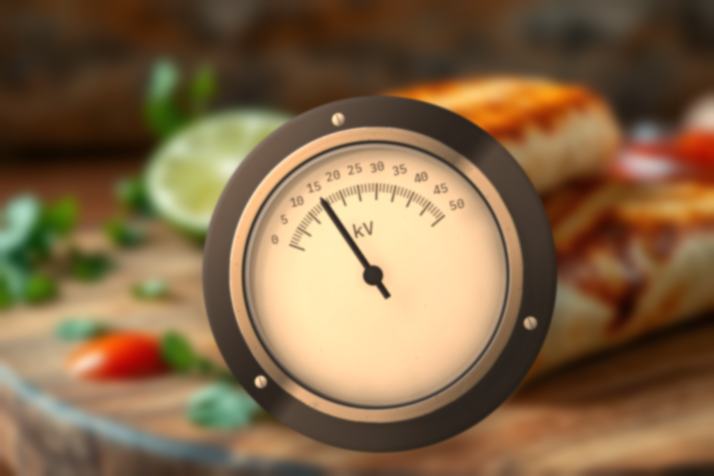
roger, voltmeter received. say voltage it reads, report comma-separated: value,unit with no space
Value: 15,kV
